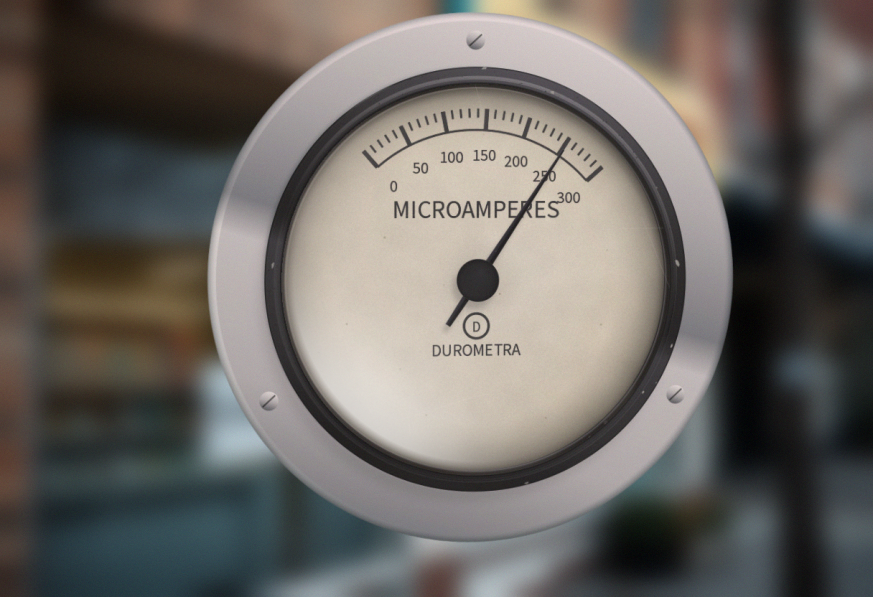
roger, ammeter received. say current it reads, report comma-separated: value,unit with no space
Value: 250,µA
